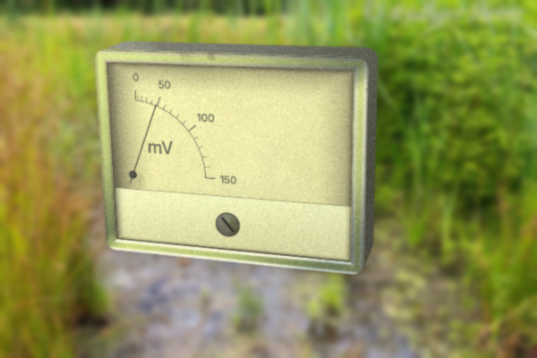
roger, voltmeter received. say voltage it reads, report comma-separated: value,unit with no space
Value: 50,mV
